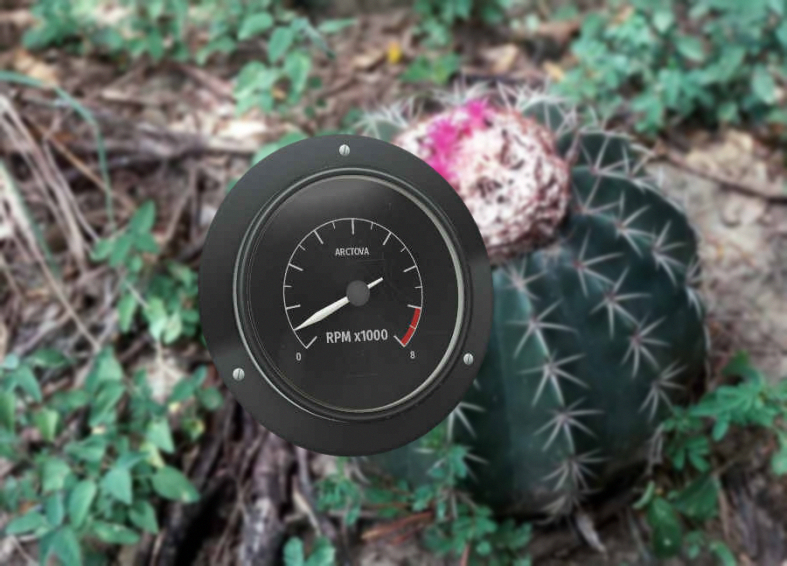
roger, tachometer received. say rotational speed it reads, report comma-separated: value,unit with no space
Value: 500,rpm
